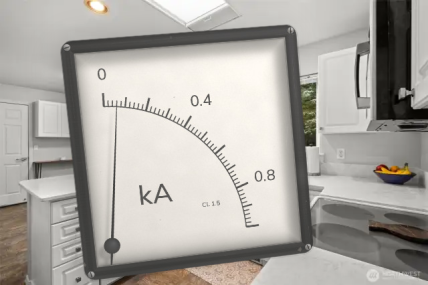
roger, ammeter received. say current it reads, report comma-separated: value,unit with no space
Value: 0.06,kA
